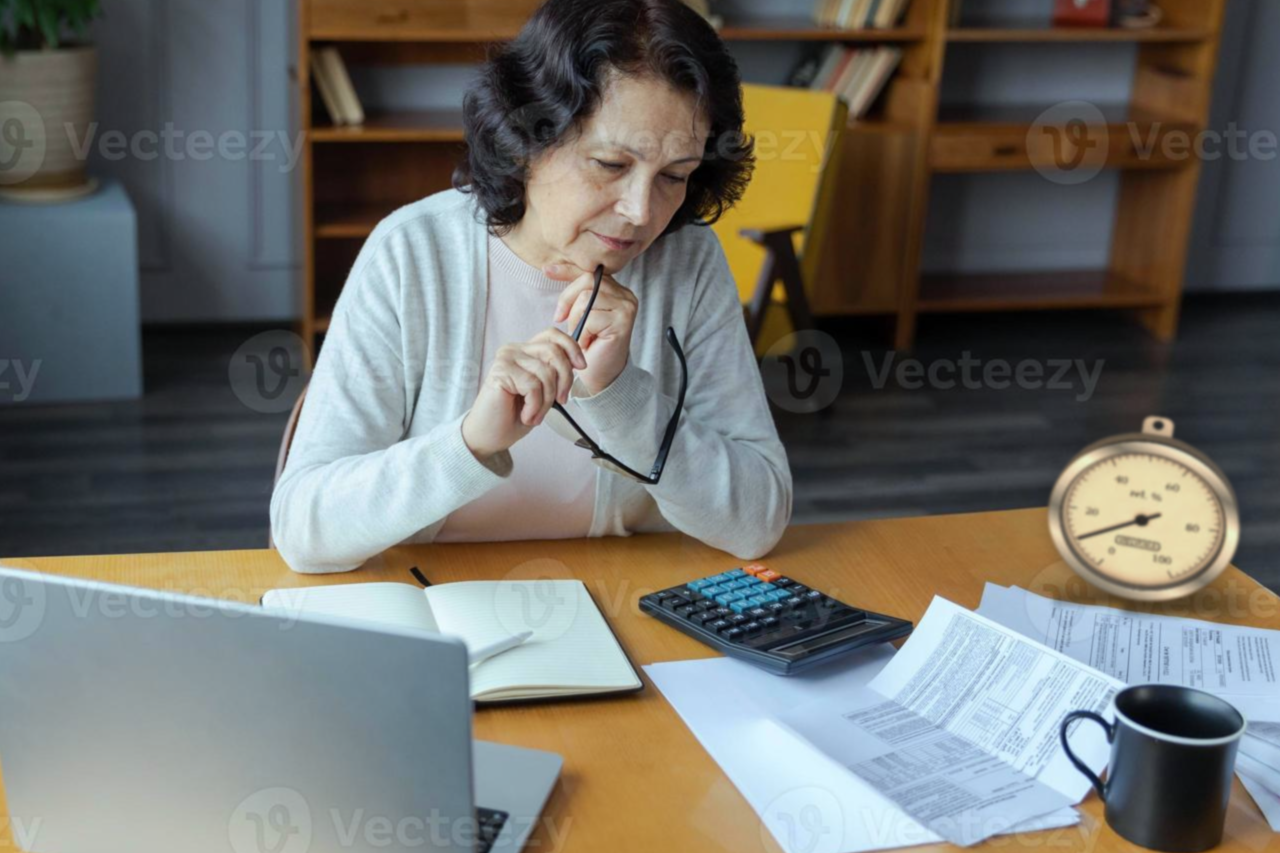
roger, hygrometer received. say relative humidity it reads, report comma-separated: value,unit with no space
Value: 10,%
